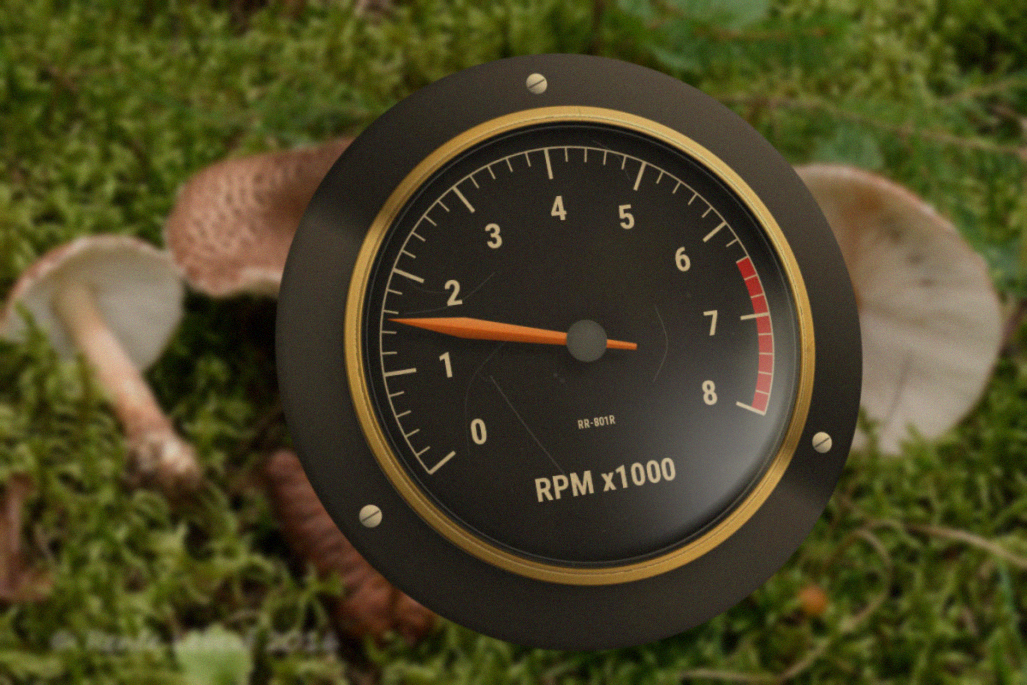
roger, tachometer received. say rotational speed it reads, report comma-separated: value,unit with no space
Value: 1500,rpm
